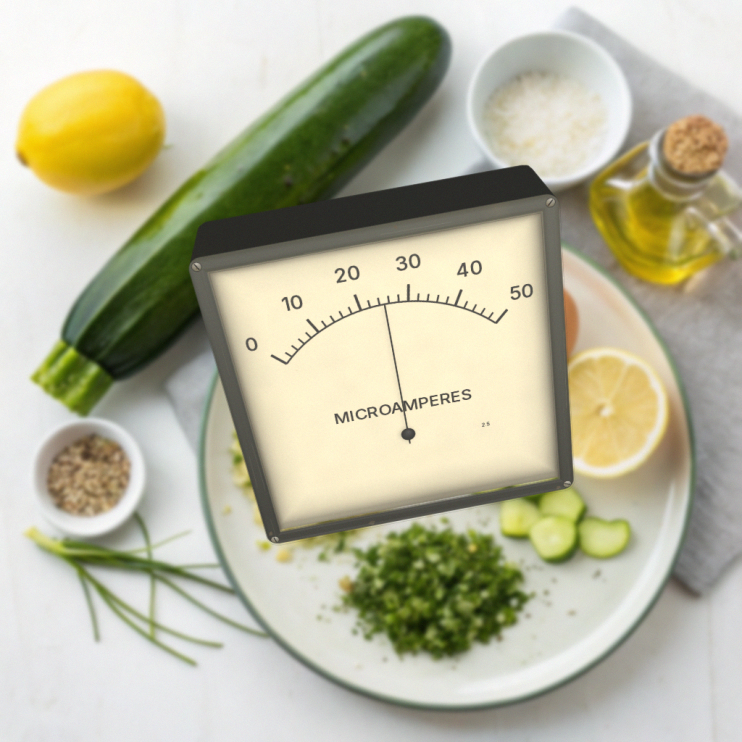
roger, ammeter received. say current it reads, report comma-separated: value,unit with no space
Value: 25,µA
